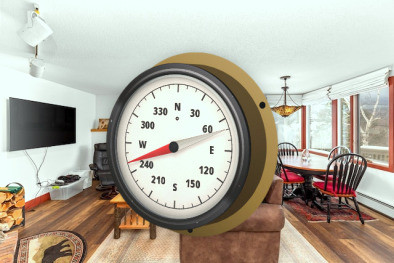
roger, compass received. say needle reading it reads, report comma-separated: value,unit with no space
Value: 250,°
